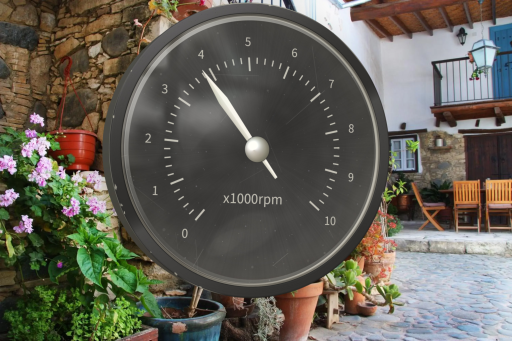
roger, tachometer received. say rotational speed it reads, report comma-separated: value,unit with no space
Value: 3800,rpm
